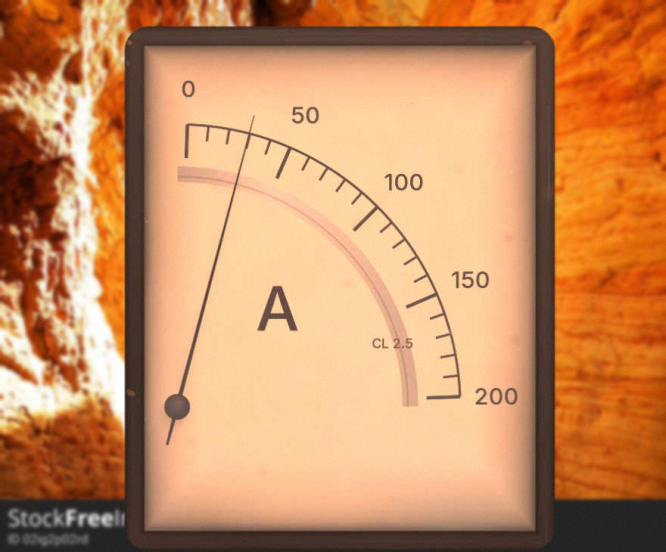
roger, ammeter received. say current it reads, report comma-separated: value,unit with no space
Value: 30,A
